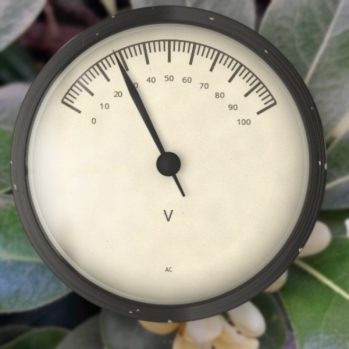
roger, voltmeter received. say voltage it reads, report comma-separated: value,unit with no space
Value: 28,V
